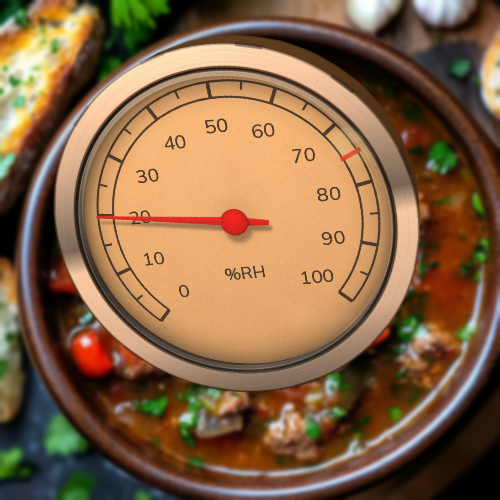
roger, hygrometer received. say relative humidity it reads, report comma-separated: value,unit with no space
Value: 20,%
